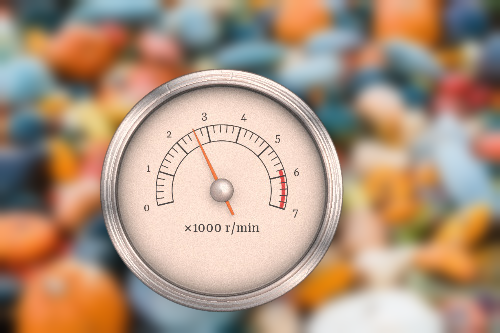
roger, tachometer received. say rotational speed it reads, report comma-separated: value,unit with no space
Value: 2600,rpm
